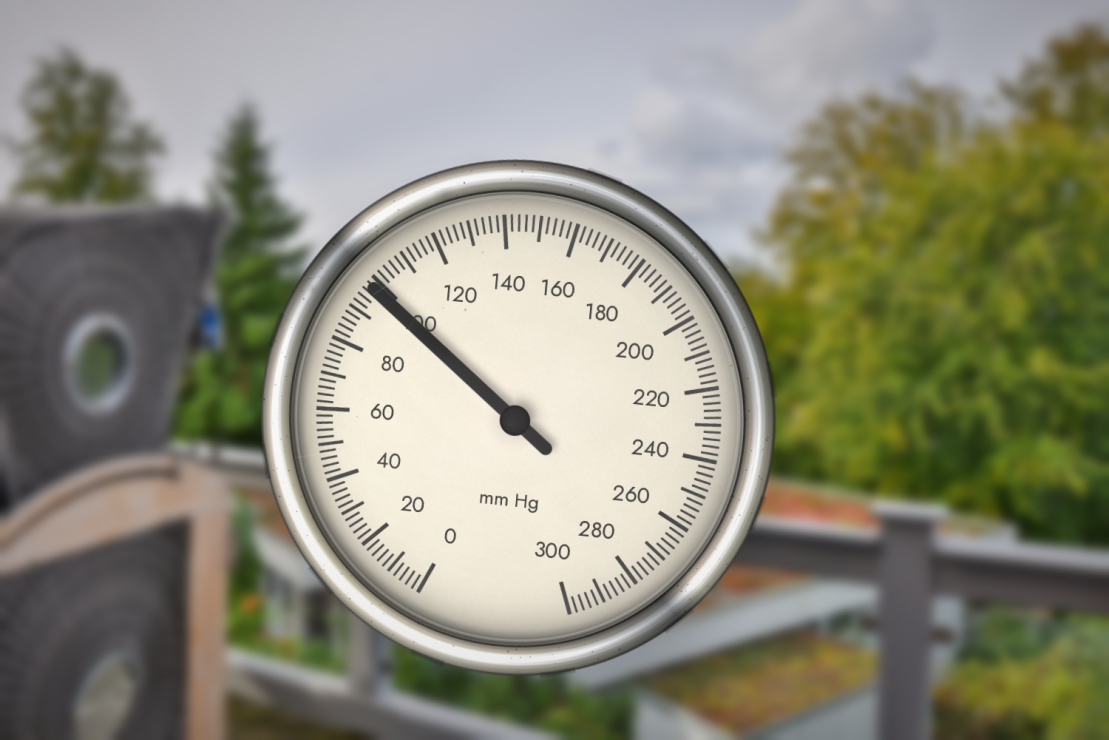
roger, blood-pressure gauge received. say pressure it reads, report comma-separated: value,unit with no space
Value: 98,mmHg
